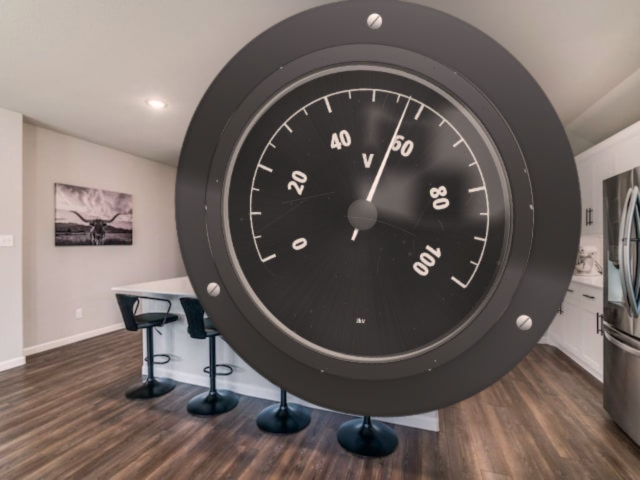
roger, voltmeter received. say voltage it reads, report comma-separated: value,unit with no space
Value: 57.5,V
